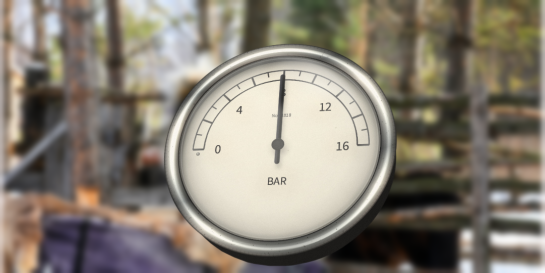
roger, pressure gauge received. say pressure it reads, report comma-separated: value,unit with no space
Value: 8,bar
